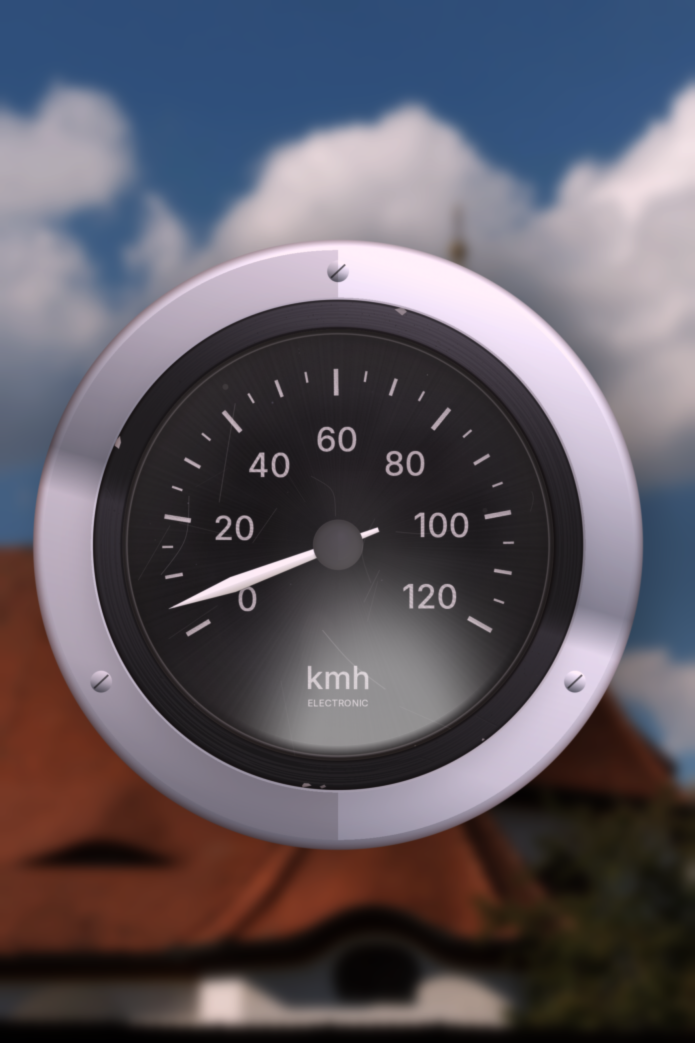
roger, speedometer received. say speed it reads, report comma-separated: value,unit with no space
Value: 5,km/h
